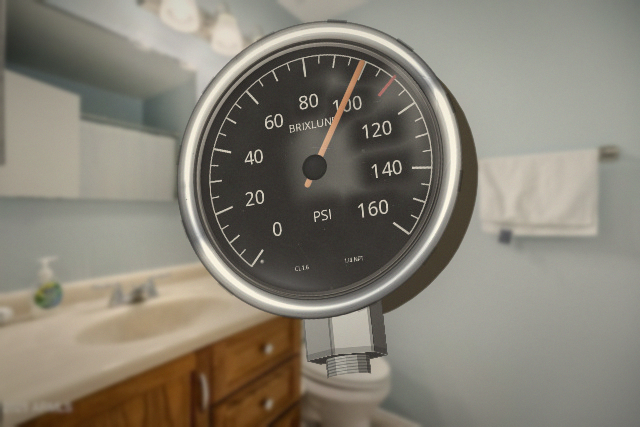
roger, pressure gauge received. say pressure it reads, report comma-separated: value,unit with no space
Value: 100,psi
